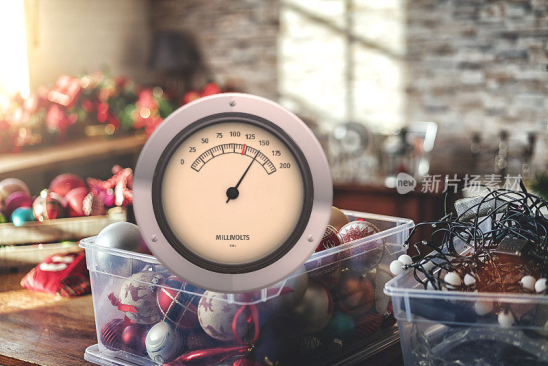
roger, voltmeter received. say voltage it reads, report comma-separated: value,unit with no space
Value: 150,mV
